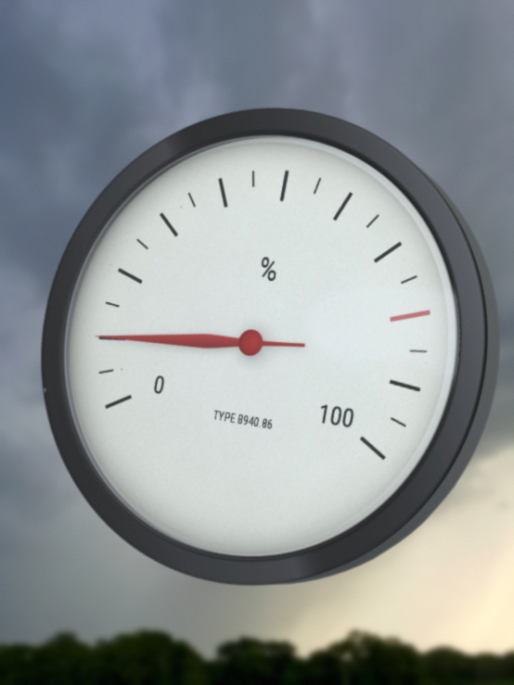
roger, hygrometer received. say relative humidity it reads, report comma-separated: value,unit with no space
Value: 10,%
